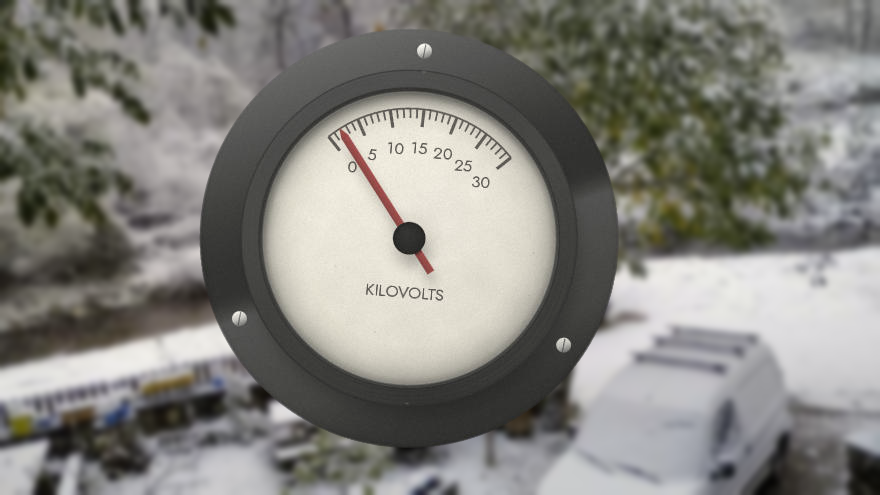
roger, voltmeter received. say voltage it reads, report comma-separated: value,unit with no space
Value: 2,kV
